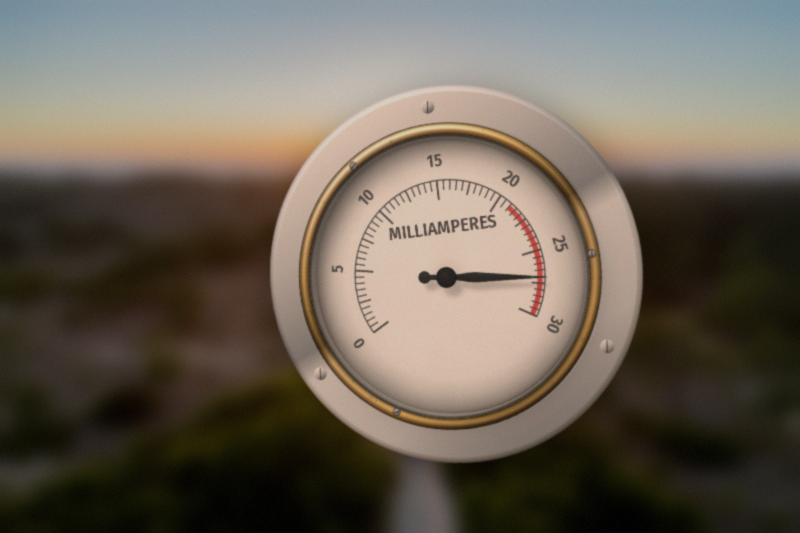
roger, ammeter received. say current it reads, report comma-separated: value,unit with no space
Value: 27,mA
